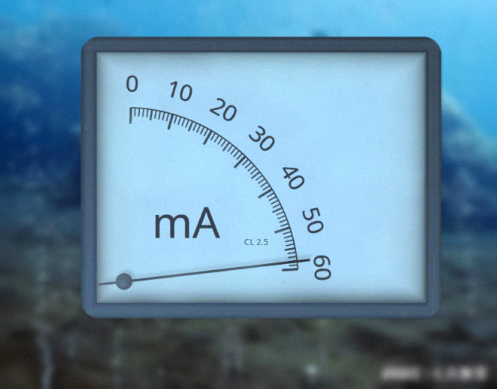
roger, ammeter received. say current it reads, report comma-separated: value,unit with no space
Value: 58,mA
